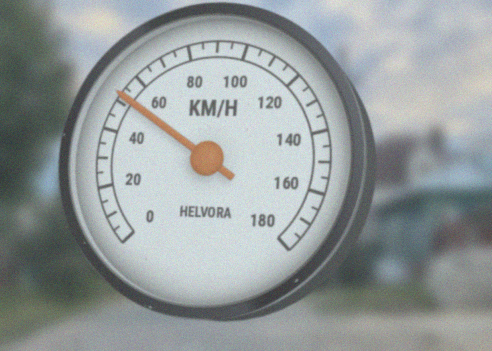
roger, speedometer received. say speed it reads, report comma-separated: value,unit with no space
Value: 52.5,km/h
